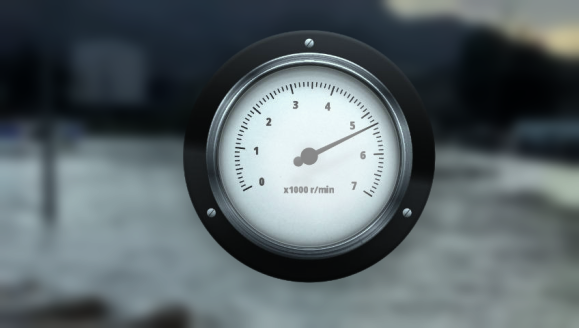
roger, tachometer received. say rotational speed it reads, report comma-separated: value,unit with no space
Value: 5300,rpm
